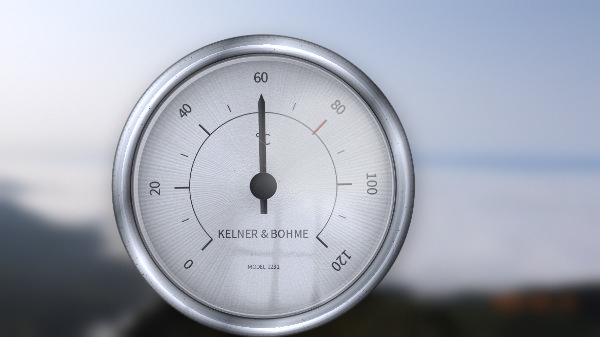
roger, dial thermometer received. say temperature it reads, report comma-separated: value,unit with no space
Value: 60,°C
